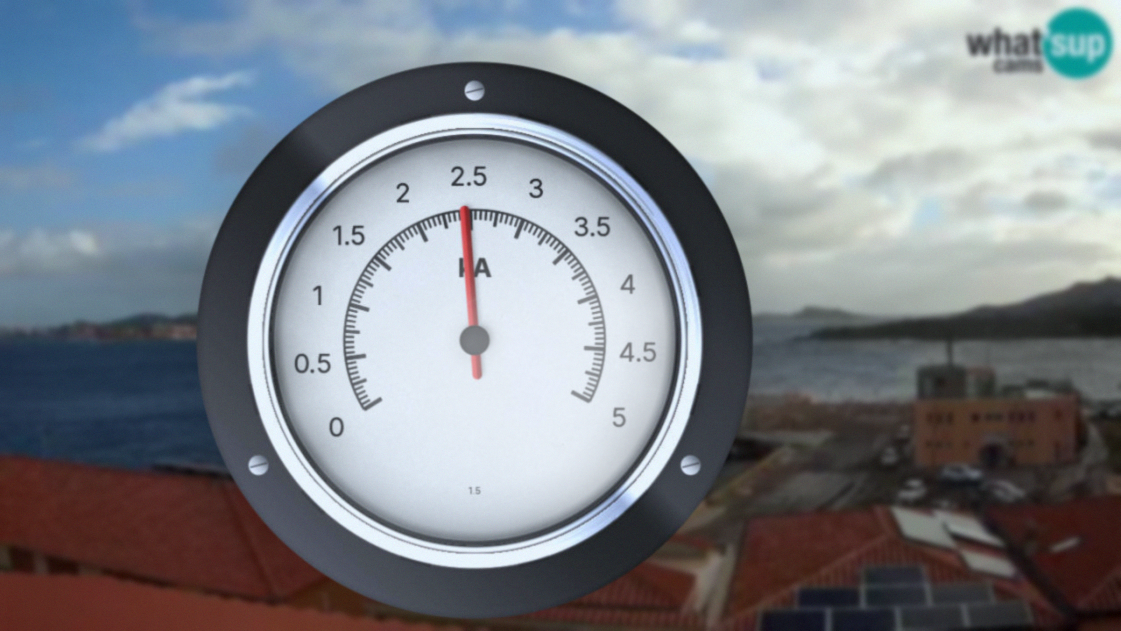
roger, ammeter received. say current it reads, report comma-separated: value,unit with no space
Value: 2.45,kA
